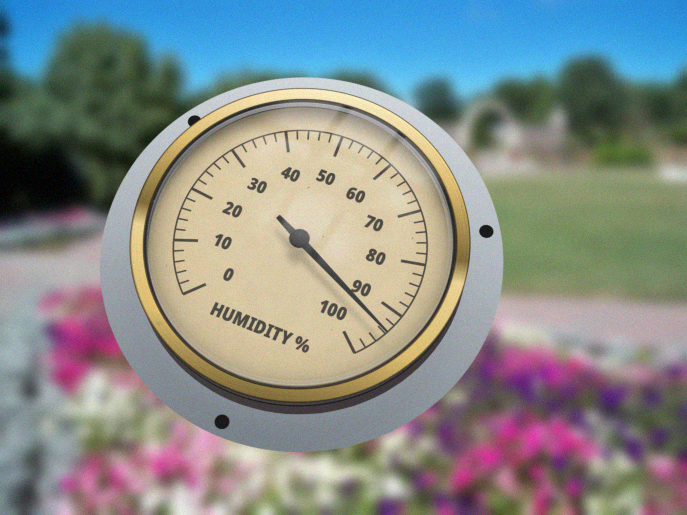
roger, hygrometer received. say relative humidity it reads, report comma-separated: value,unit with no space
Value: 94,%
